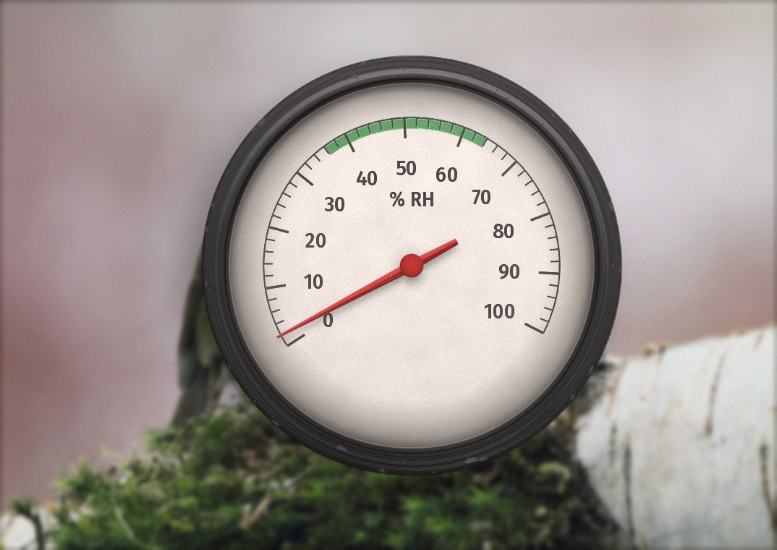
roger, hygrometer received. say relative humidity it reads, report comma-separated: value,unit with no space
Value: 2,%
